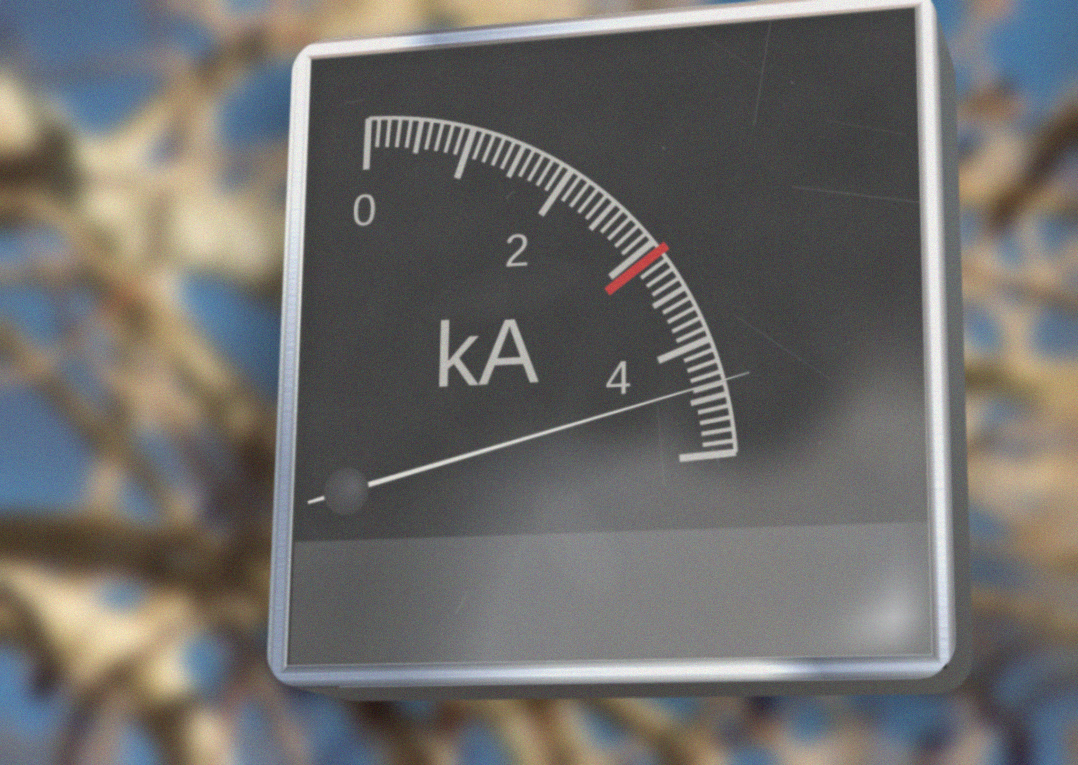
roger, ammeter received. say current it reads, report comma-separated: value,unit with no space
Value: 4.4,kA
